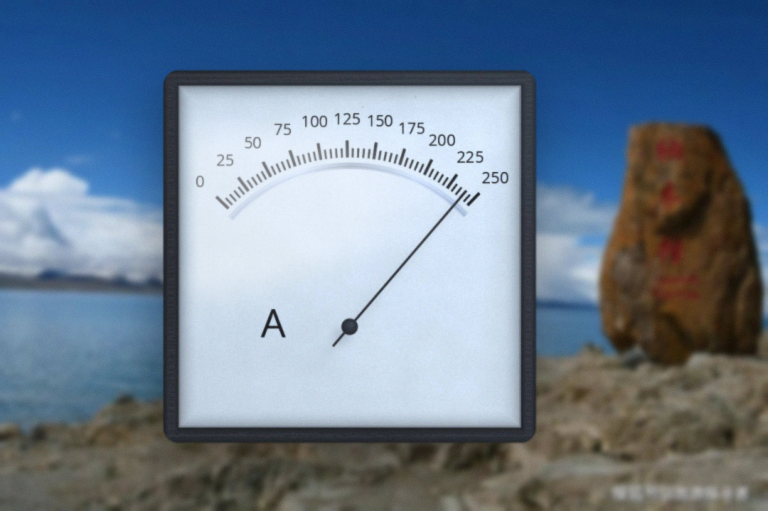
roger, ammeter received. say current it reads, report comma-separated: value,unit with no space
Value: 240,A
